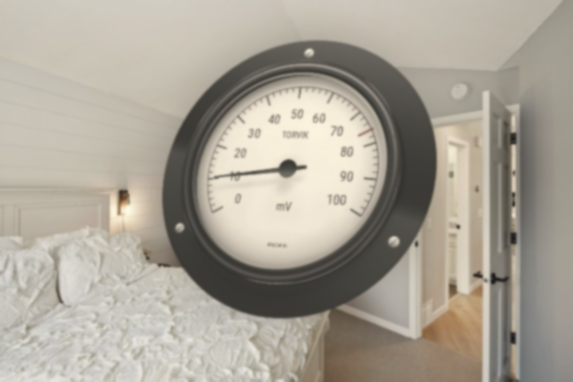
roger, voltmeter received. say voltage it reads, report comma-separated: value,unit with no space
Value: 10,mV
